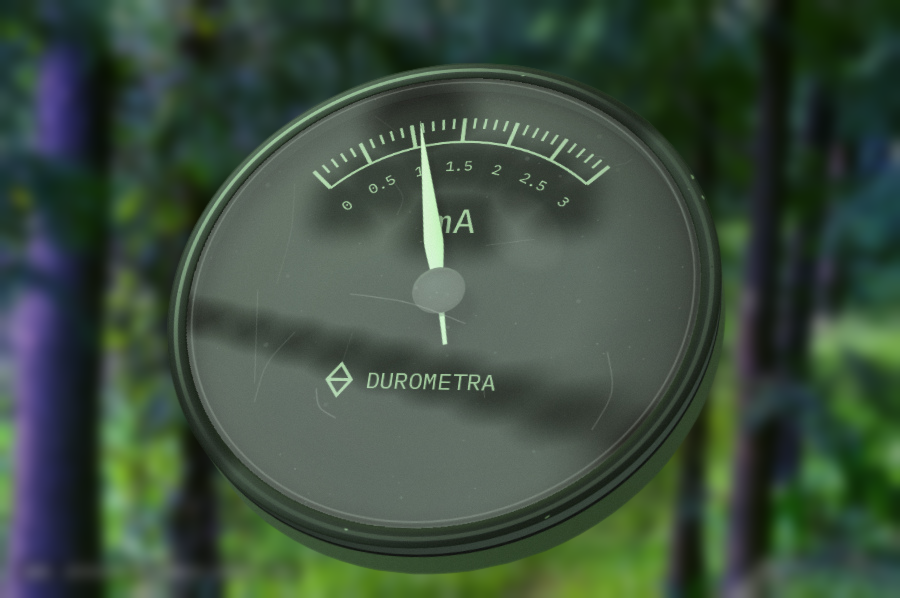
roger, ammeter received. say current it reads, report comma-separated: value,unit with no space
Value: 1.1,mA
